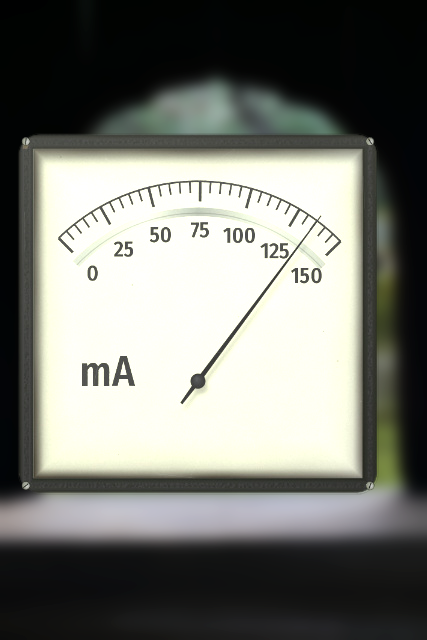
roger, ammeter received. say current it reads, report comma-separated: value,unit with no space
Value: 135,mA
